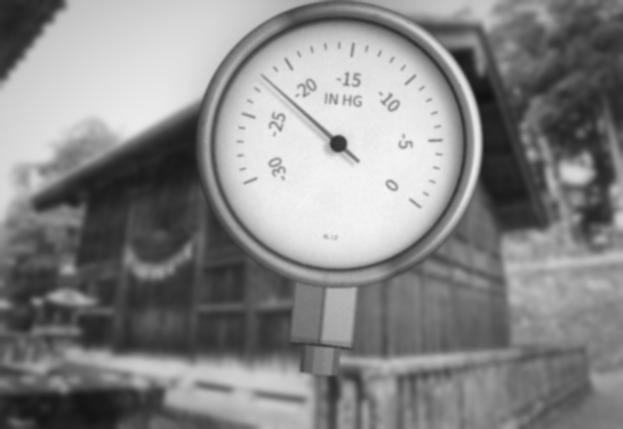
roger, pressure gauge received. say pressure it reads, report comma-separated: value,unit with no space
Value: -22,inHg
